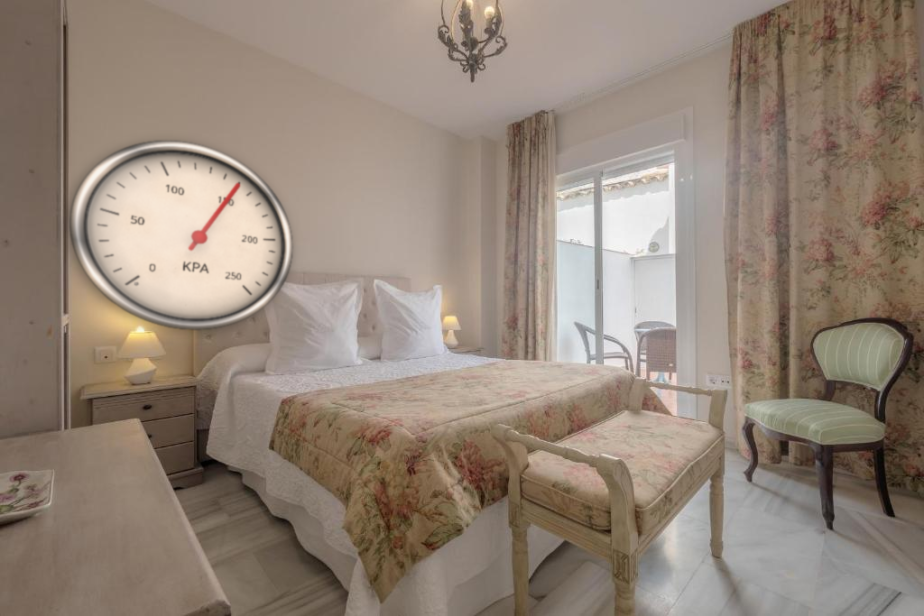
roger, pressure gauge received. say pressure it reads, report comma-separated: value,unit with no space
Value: 150,kPa
